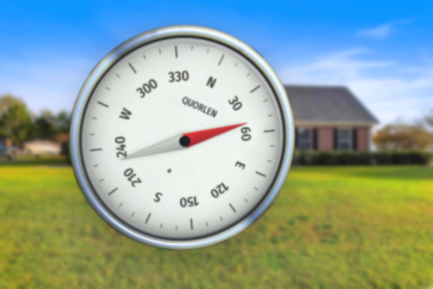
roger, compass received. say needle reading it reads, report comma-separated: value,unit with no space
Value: 50,°
